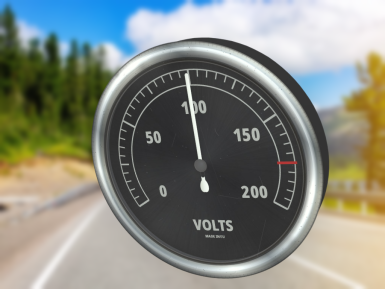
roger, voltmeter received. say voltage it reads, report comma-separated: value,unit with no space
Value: 100,V
